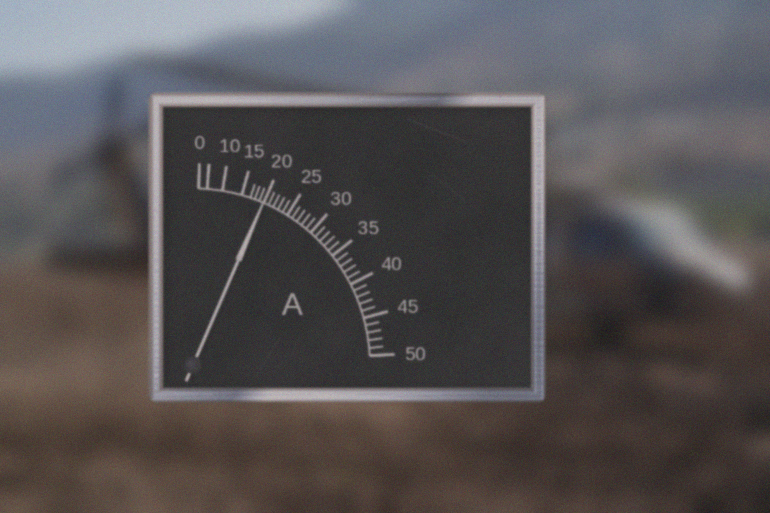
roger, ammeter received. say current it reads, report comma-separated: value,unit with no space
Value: 20,A
